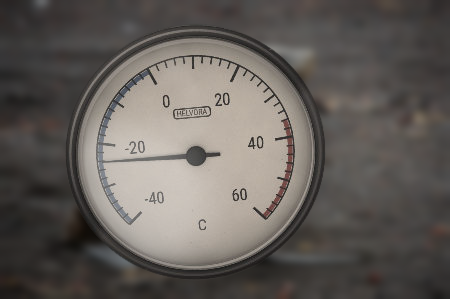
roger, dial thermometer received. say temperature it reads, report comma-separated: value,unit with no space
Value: -24,°C
